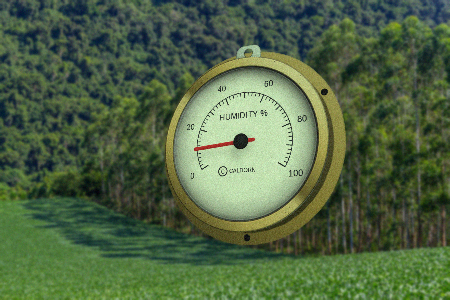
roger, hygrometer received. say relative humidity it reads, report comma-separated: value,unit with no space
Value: 10,%
